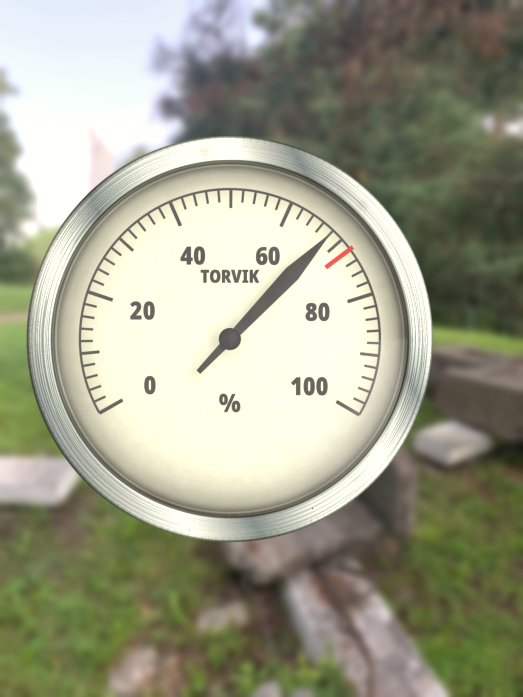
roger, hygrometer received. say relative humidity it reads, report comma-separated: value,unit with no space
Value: 68,%
